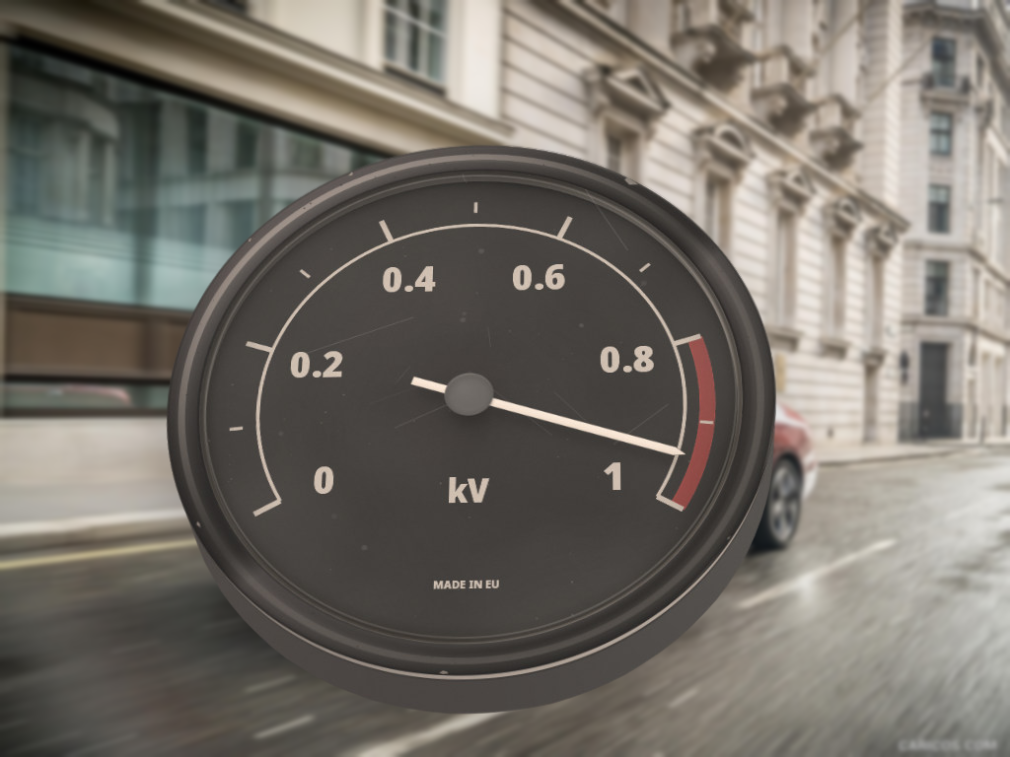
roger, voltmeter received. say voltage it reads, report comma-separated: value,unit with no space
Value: 0.95,kV
